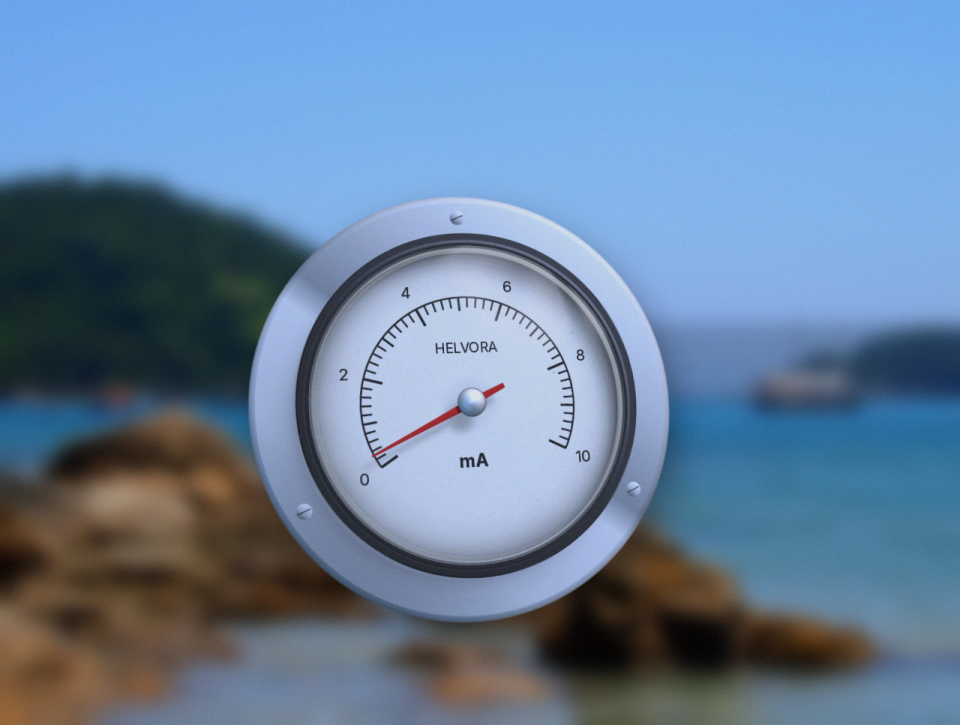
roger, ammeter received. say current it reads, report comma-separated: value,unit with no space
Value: 0.3,mA
